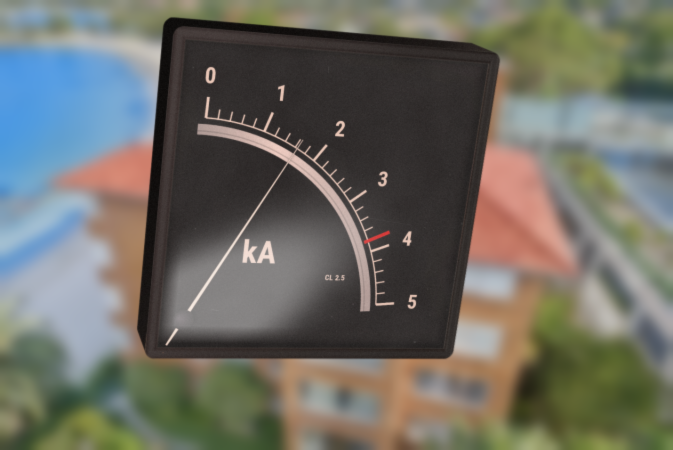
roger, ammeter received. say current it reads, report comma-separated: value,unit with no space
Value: 1.6,kA
